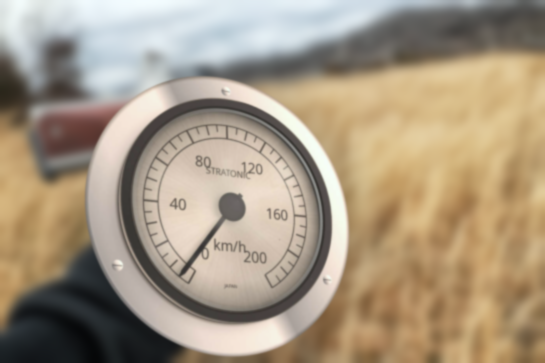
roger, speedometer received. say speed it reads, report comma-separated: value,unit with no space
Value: 5,km/h
